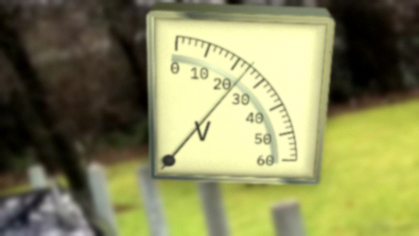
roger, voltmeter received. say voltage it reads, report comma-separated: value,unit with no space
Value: 24,V
